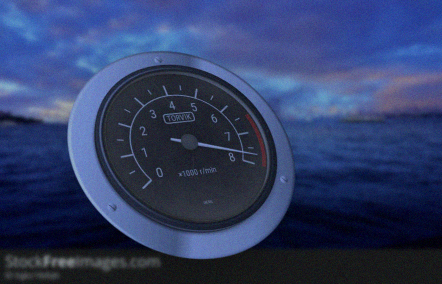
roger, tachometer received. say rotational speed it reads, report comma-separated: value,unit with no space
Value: 7750,rpm
